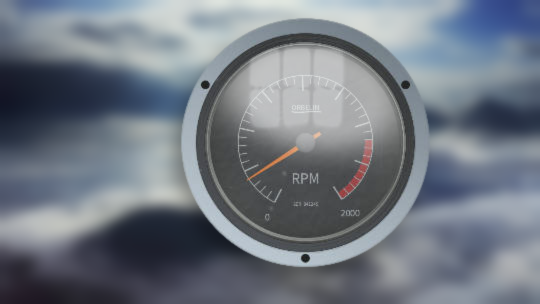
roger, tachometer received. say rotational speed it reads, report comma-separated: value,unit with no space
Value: 200,rpm
